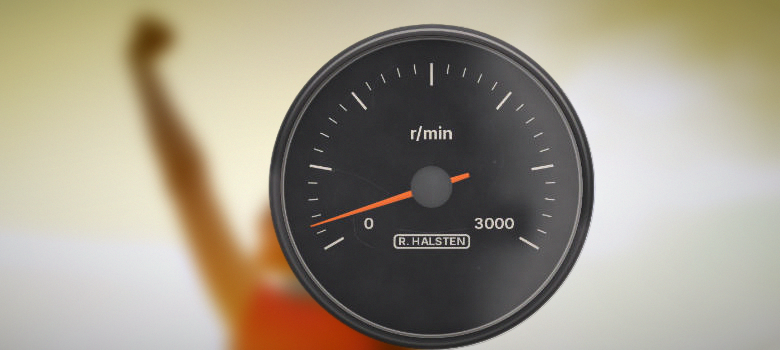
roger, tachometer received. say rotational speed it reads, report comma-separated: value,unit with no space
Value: 150,rpm
